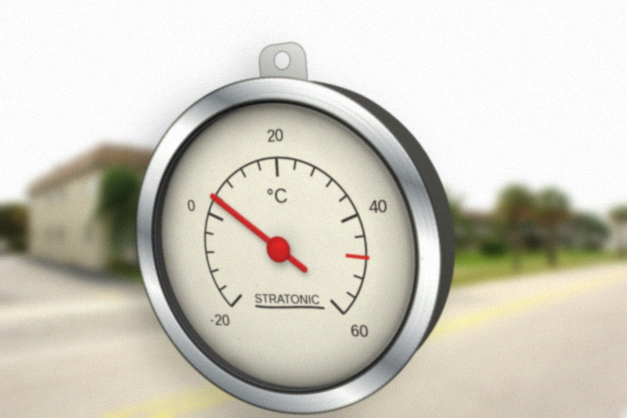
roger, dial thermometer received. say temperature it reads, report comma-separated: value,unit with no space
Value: 4,°C
